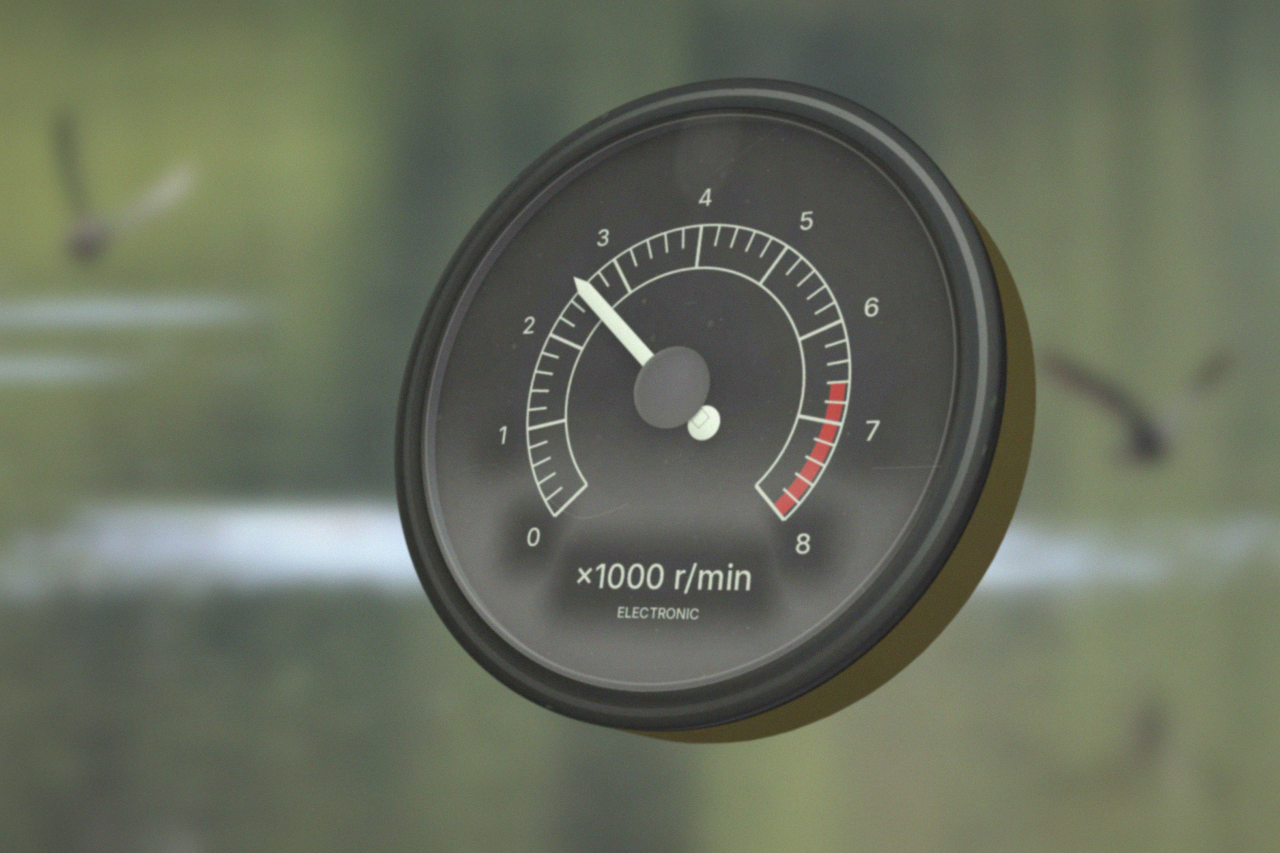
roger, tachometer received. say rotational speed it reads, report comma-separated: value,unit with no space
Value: 2600,rpm
